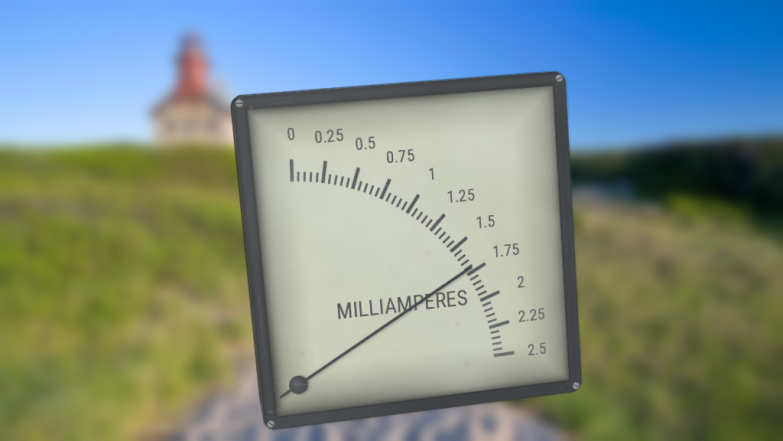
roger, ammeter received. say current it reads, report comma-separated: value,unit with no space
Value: 1.7,mA
